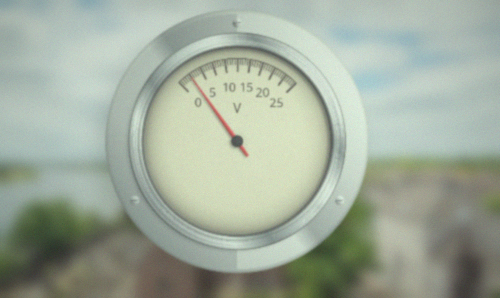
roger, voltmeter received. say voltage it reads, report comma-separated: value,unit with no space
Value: 2.5,V
